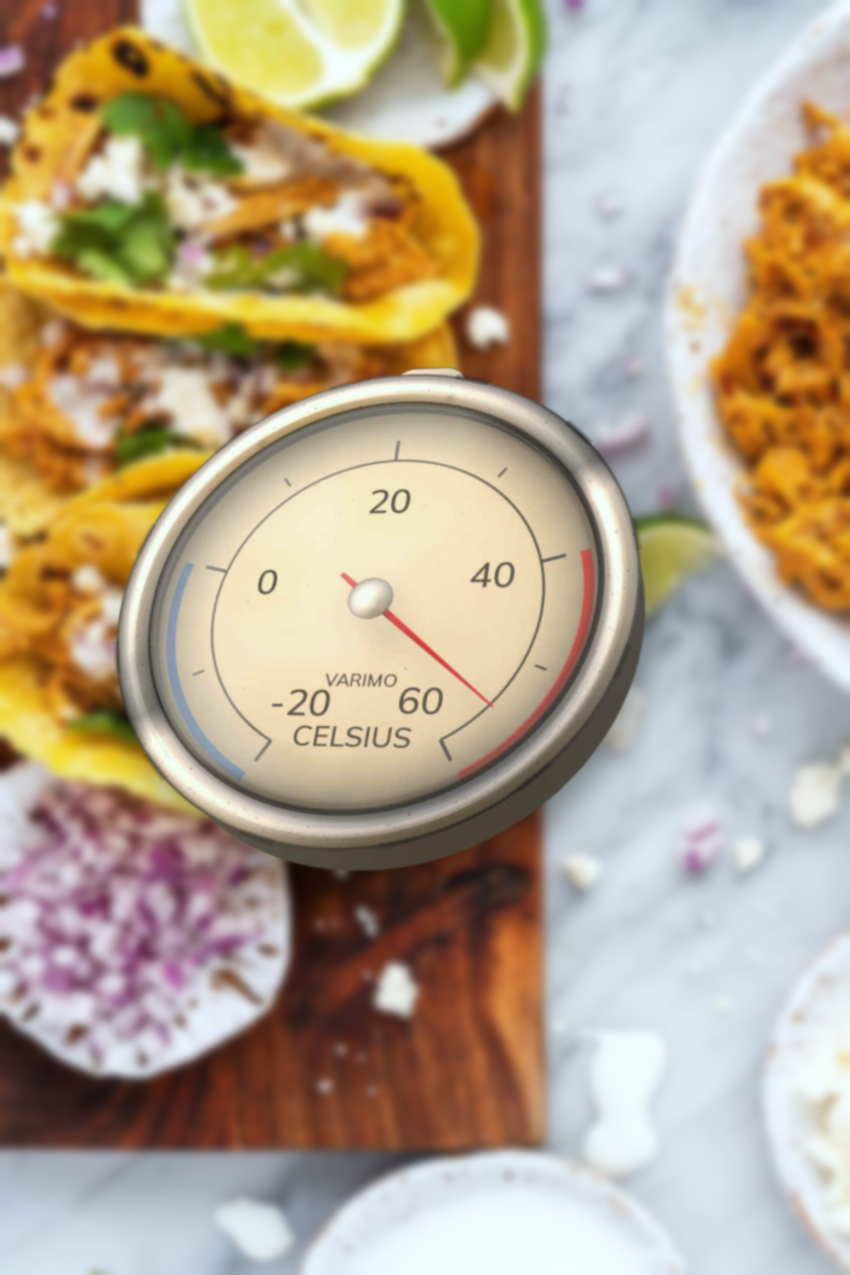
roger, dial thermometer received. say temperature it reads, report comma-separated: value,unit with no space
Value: 55,°C
